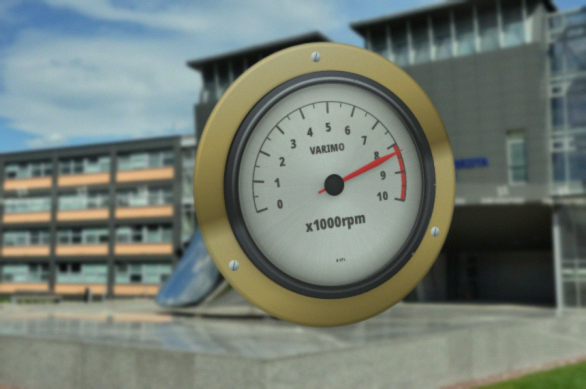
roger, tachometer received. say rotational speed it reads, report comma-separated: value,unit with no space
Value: 8250,rpm
